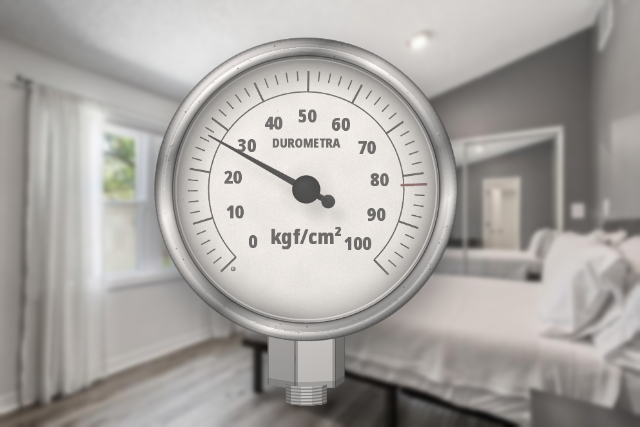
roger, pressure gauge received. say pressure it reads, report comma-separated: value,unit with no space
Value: 27,kg/cm²
